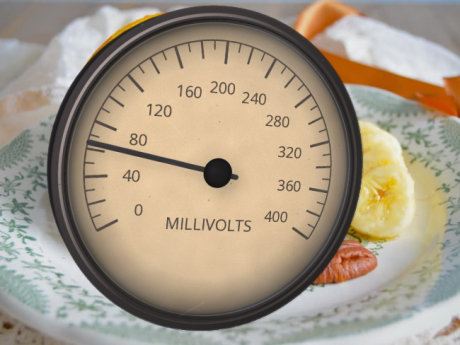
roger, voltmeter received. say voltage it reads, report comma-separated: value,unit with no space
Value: 65,mV
